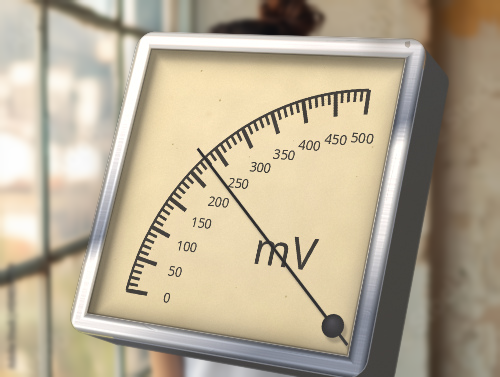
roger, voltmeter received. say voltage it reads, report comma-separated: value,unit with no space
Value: 230,mV
